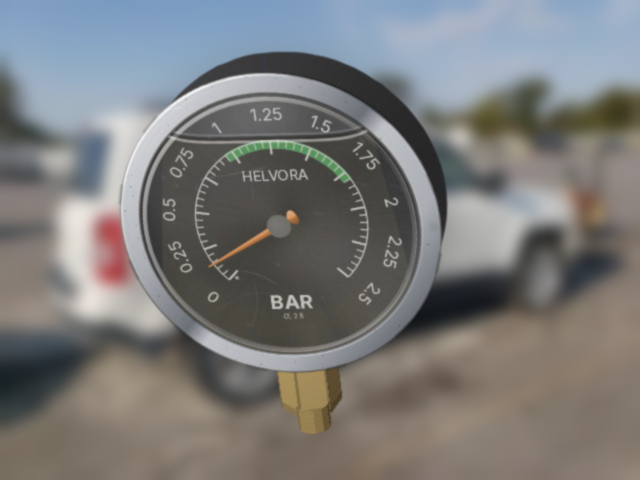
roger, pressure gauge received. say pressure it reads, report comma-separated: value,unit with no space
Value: 0.15,bar
